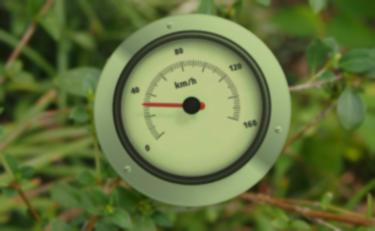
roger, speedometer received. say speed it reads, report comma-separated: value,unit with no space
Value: 30,km/h
